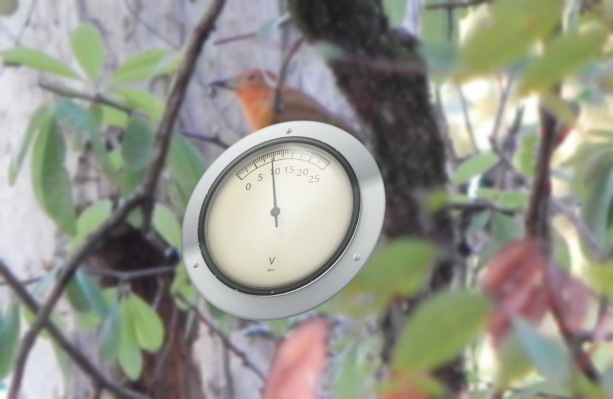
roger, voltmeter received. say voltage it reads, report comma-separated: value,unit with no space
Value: 10,V
